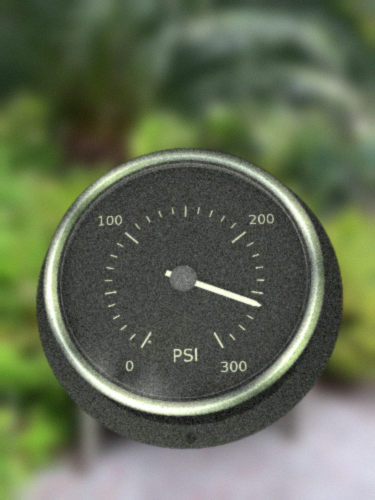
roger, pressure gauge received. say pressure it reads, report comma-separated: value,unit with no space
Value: 260,psi
